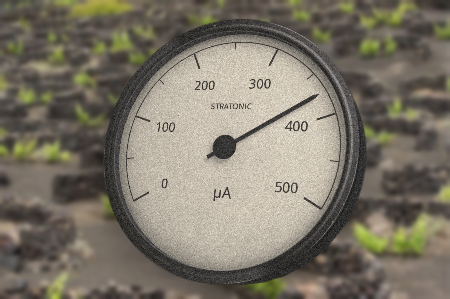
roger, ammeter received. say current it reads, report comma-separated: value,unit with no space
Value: 375,µA
